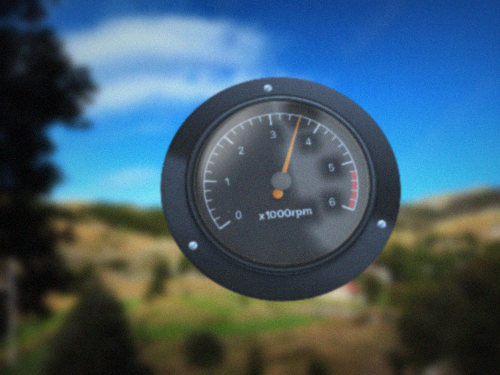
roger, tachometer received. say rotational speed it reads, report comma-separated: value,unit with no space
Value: 3600,rpm
